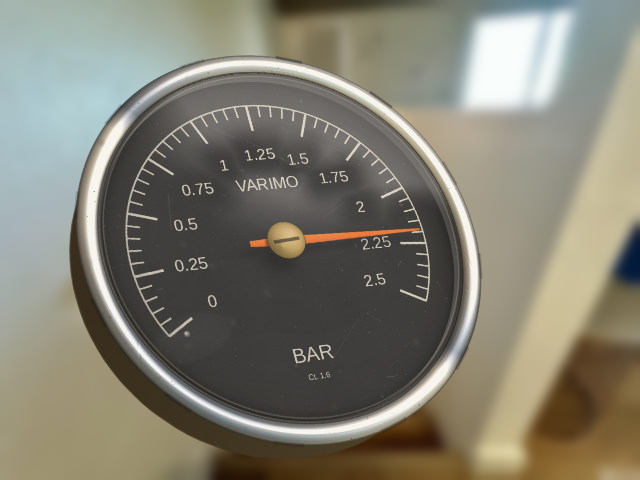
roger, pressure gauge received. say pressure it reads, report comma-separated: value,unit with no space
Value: 2.2,bar
